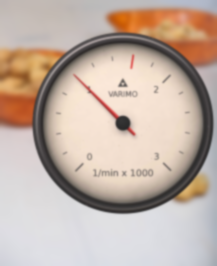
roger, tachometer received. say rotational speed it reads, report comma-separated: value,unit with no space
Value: 1000,rpm
